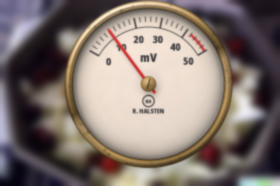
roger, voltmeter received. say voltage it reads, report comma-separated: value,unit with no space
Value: 10,mV
